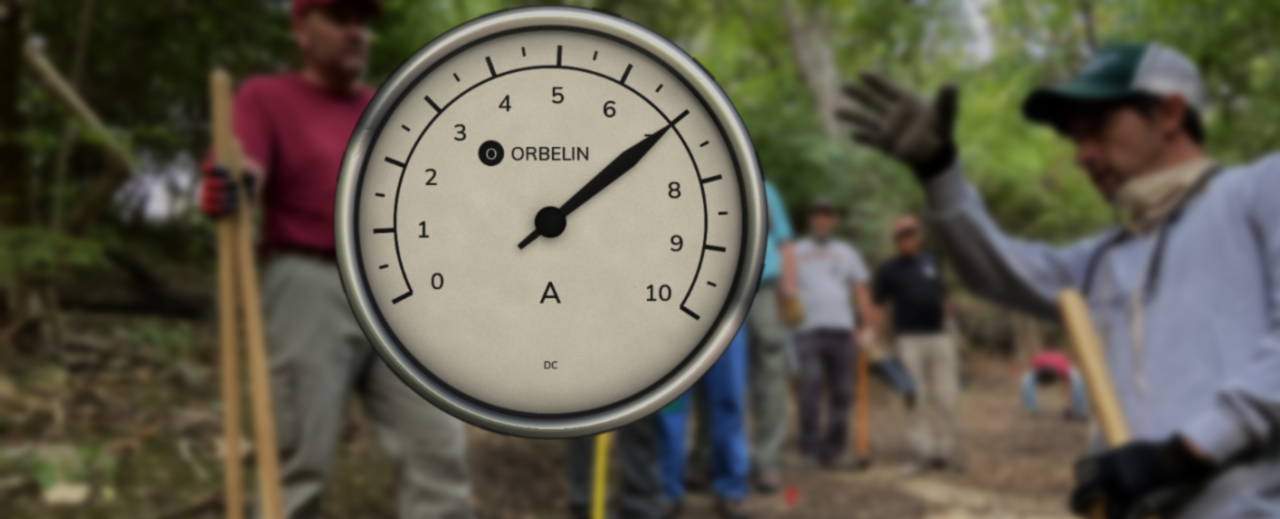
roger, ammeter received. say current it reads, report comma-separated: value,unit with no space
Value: 7,A
